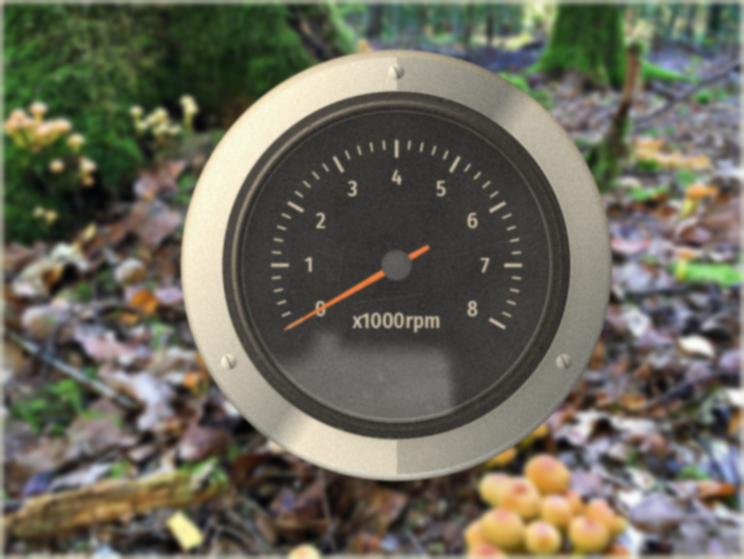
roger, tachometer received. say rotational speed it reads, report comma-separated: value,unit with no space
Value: 0,rpm
